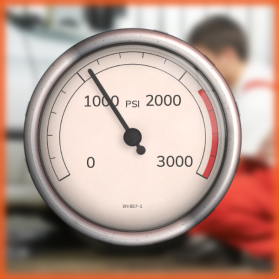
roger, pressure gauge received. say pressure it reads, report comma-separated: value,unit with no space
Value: 1100,psi
